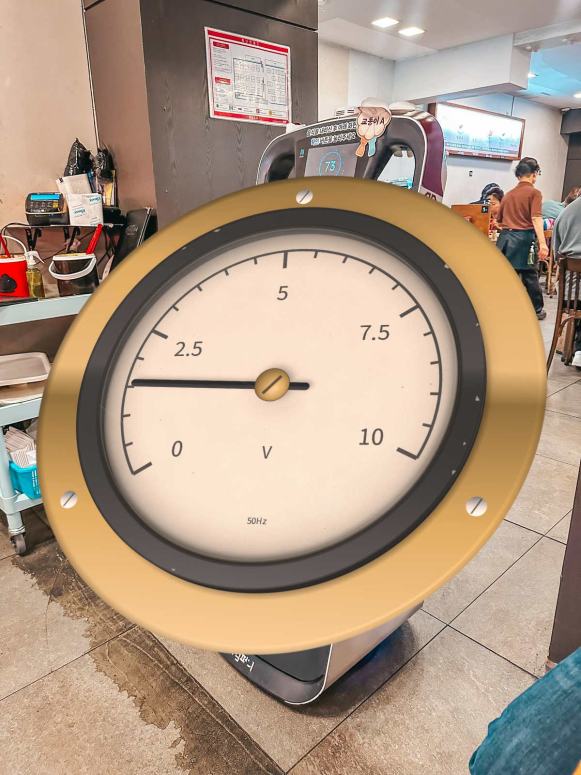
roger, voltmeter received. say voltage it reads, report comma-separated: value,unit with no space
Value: 1.5,V
